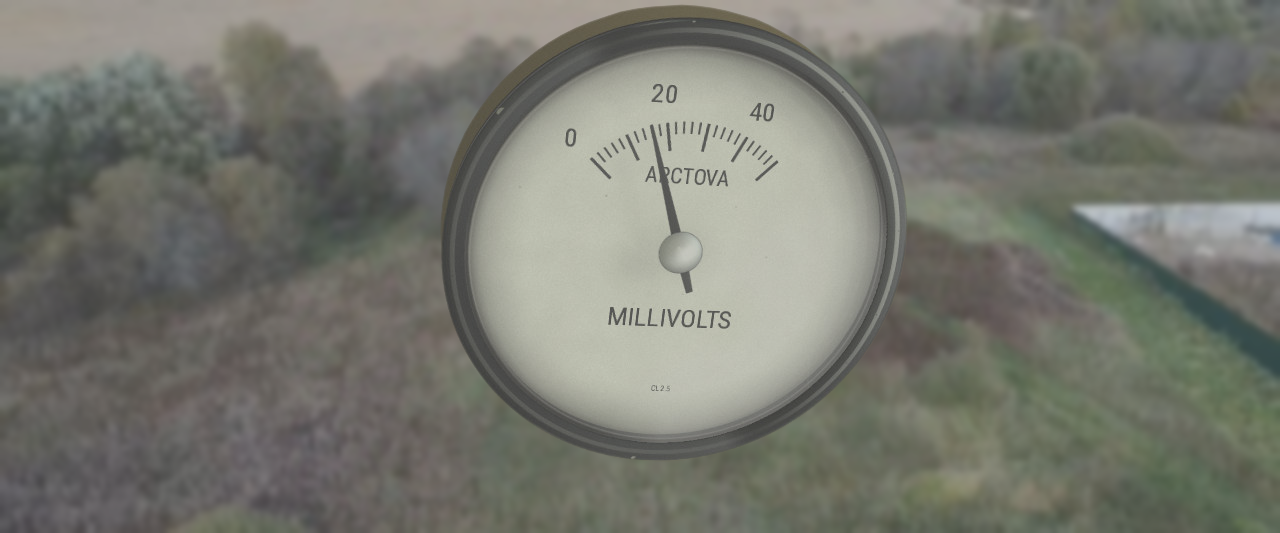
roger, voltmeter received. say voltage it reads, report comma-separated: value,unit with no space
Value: 16,mV
